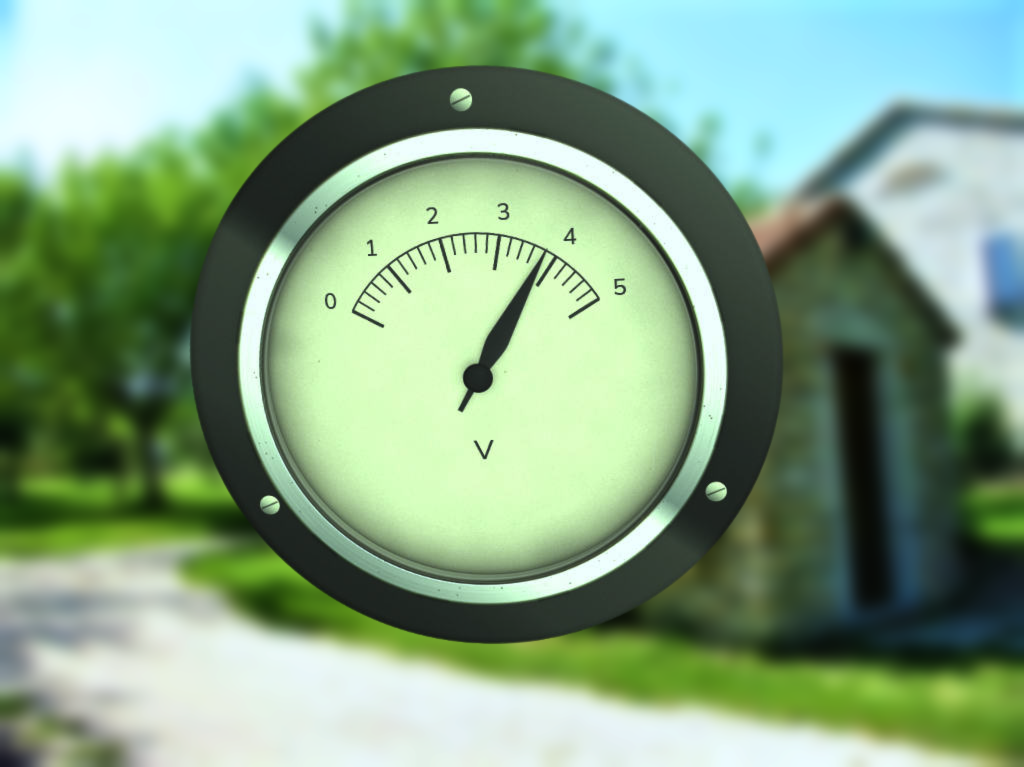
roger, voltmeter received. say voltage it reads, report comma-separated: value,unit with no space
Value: 3.8,V
